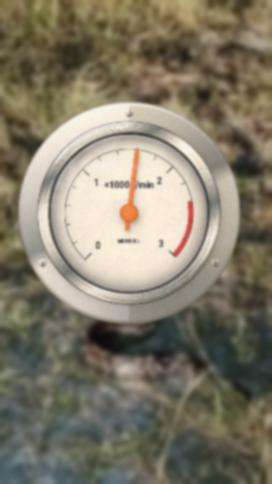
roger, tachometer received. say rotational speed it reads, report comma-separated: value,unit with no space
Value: 1600,rpm
